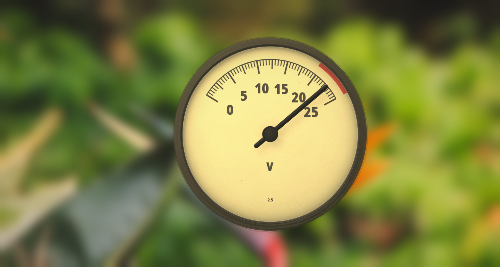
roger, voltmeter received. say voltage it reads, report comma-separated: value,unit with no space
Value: 22.5,V
